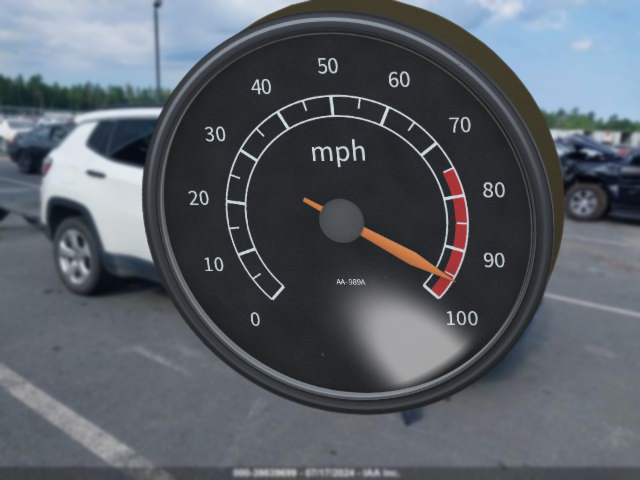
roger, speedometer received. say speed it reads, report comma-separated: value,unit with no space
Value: 95,mph
